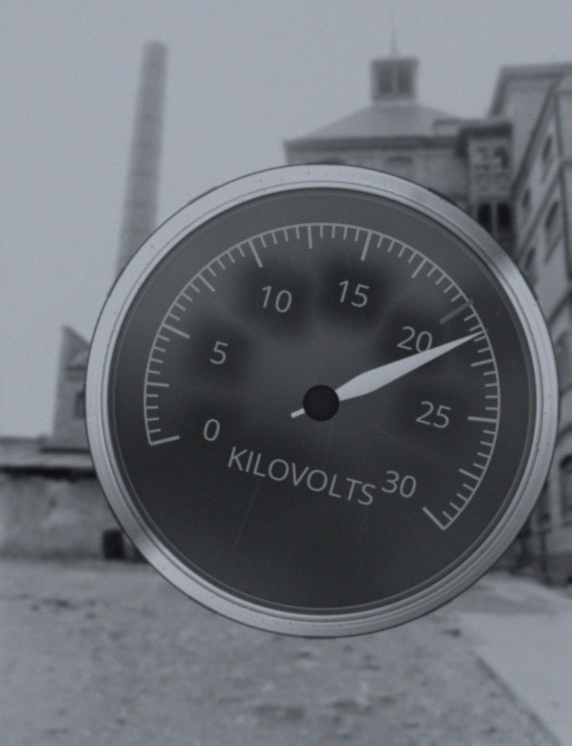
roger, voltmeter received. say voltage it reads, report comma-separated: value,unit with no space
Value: 21.25,kV
